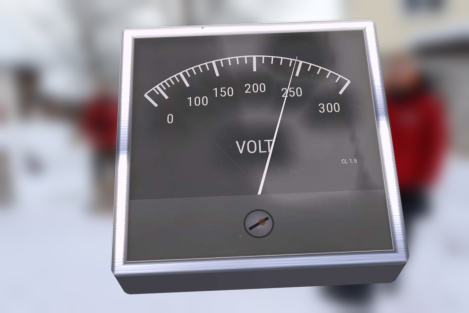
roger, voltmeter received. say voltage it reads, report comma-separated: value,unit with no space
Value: 245,V
